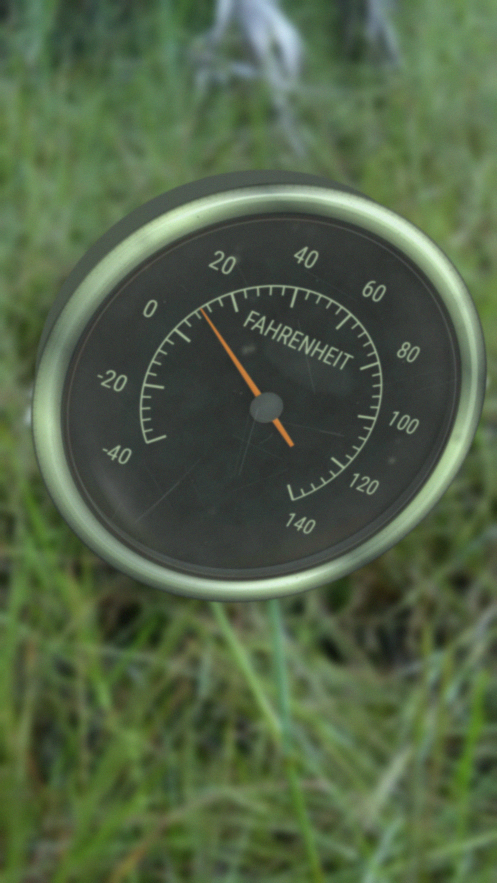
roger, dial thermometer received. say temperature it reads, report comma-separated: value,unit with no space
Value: 10,°F
